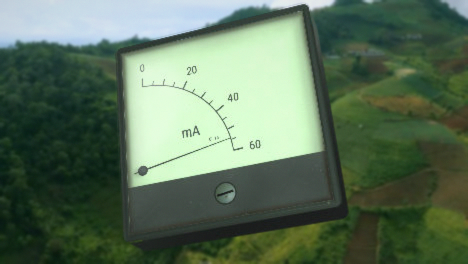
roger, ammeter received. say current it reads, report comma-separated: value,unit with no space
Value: 55,mA
